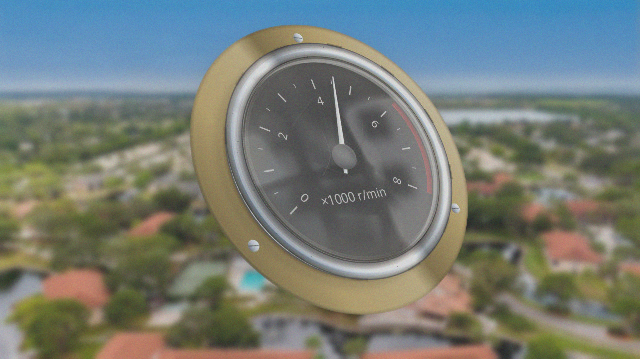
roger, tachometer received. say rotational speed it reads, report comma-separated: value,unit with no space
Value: 4500,rpm
